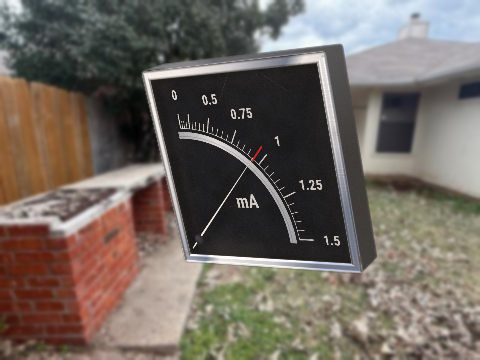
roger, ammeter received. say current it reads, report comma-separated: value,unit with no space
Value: 0.95,mA
